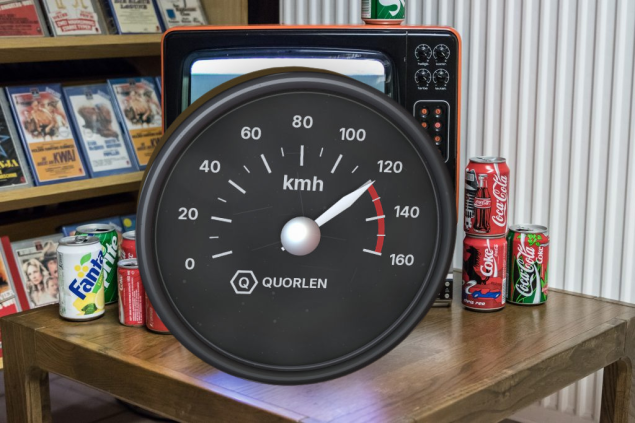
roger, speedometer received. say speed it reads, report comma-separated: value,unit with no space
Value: 120,km/h
